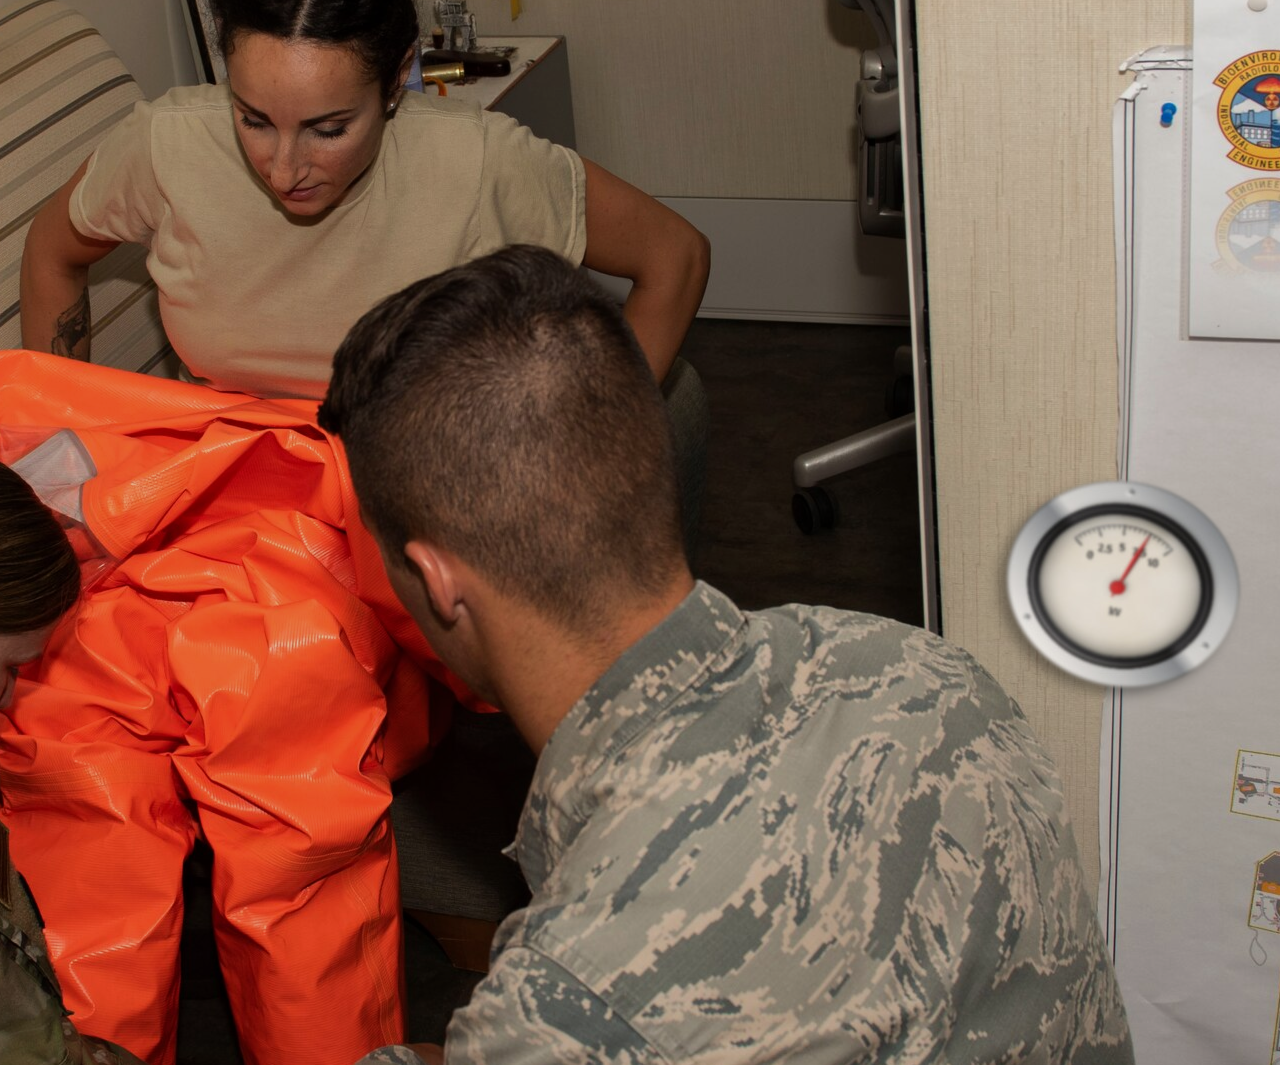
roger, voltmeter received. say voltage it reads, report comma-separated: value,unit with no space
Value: 7.5,kV
